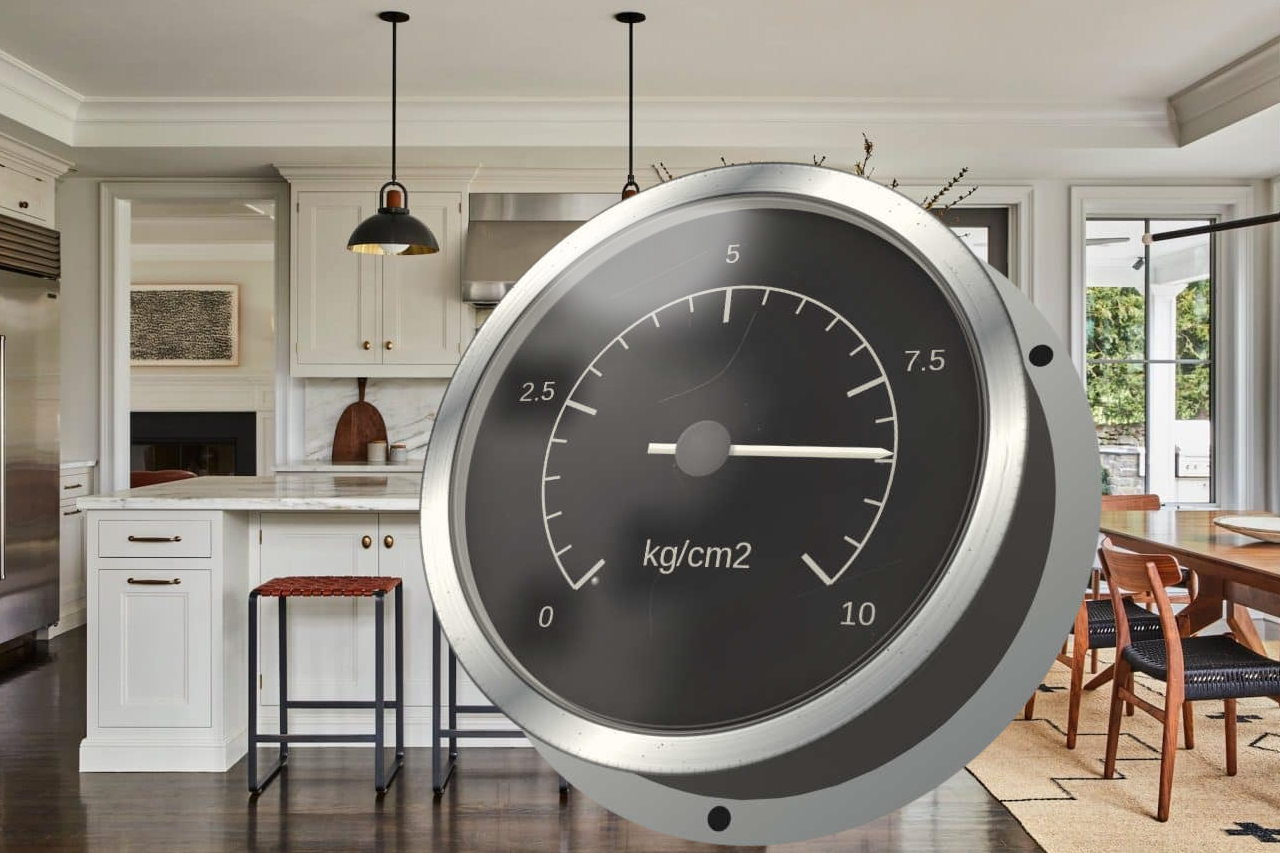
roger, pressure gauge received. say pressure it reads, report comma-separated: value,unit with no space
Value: 8.5,kg/cm²
